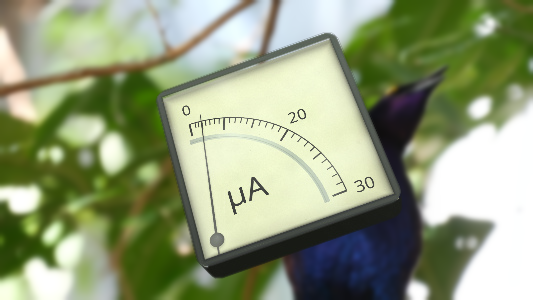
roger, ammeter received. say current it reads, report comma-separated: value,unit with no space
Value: 5,µA
